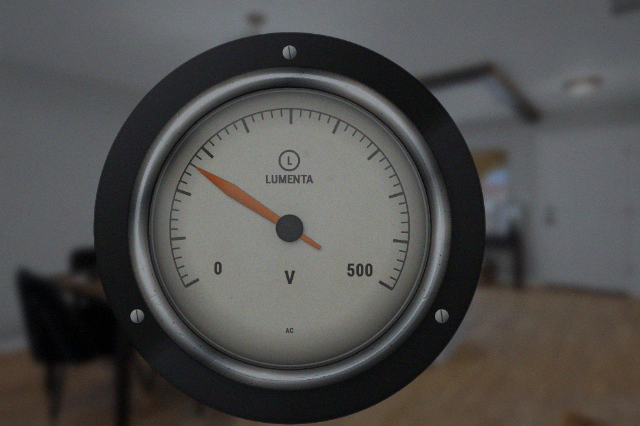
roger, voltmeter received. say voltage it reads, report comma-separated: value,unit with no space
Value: 130,V
